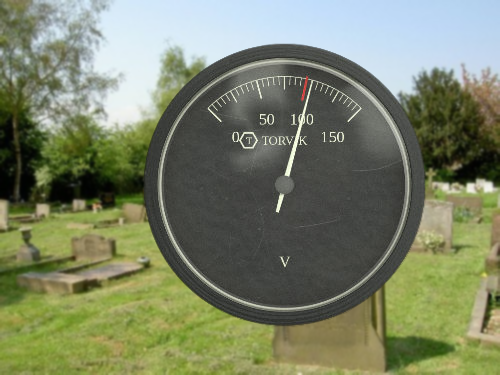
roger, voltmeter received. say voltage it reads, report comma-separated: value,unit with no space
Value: 100,V
